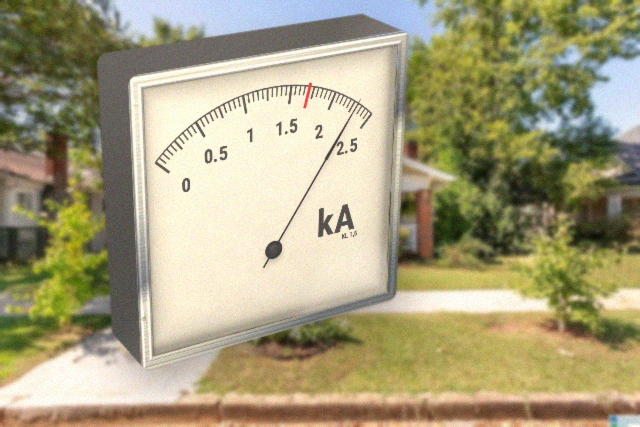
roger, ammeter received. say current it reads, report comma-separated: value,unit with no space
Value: 2.25,kA
